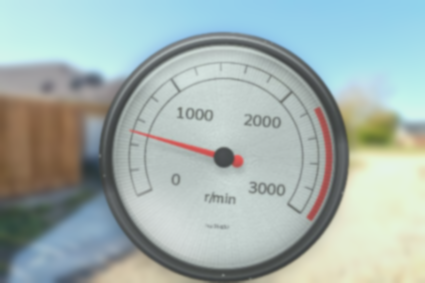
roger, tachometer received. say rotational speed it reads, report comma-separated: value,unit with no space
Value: 500,rpm
